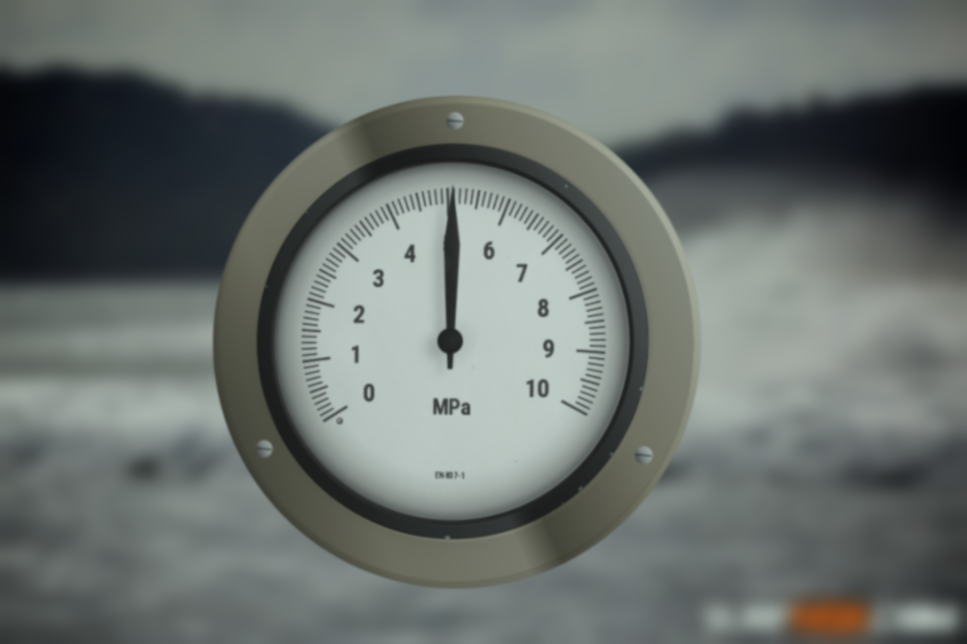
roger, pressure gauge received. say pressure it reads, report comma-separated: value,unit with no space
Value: 5.1,MPa
